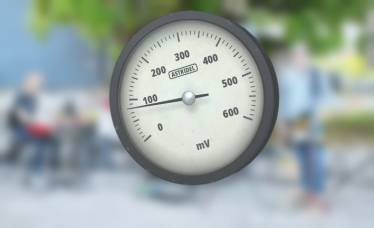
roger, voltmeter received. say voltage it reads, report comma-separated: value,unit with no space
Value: 80,mV
